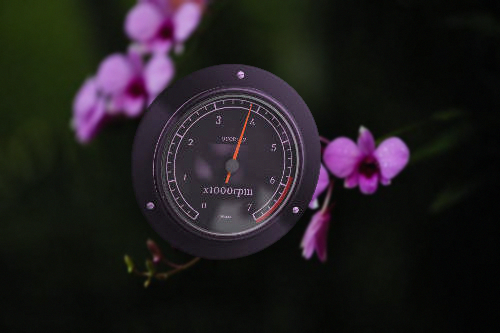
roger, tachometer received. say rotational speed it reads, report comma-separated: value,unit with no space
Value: 3800,rpm
